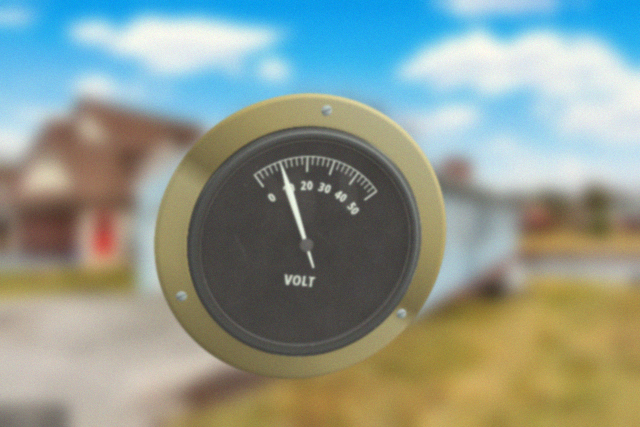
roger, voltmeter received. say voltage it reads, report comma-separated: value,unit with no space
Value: 10,V
